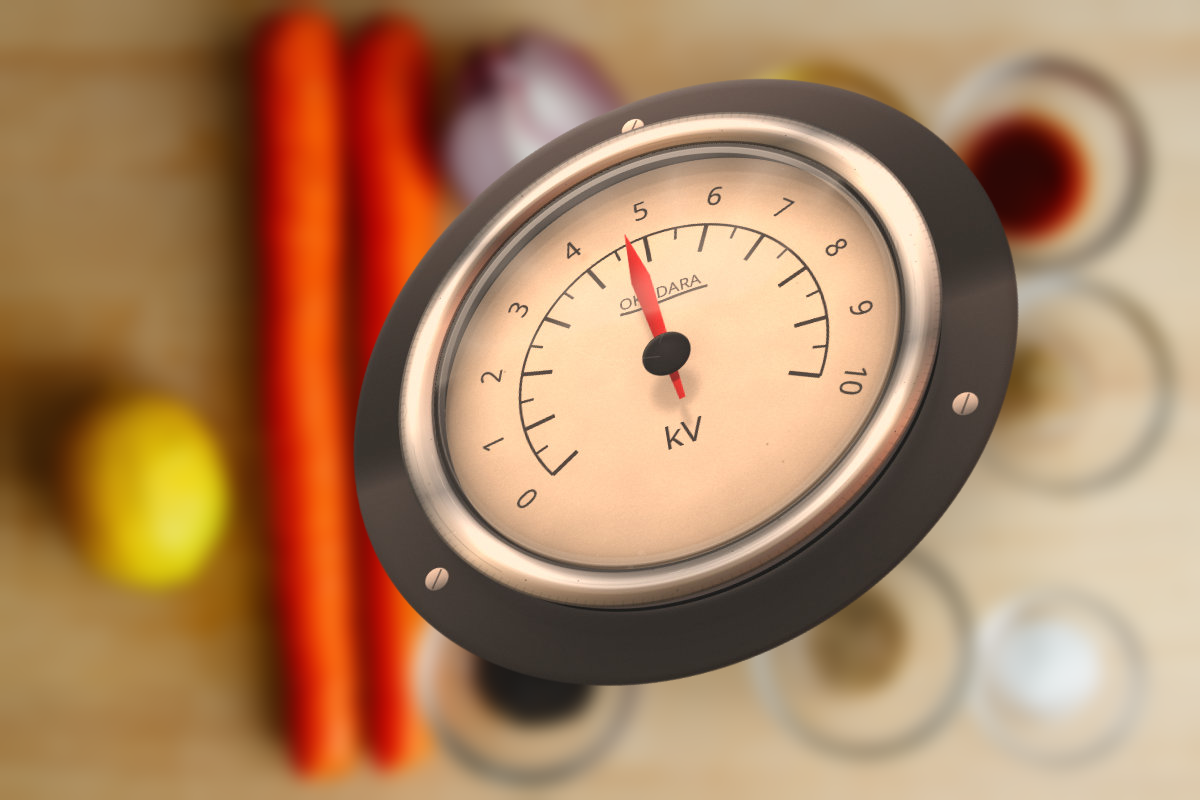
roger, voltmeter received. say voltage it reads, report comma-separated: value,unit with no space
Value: 4.75,kV
